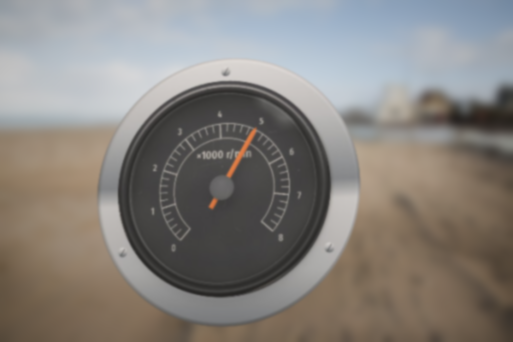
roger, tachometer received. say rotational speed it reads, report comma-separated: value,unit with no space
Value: 5000,rpm
